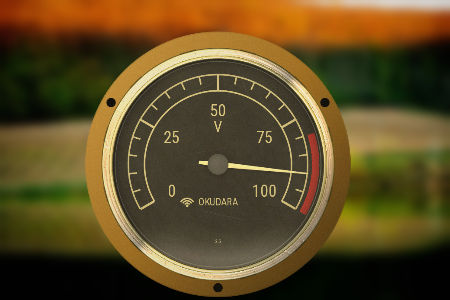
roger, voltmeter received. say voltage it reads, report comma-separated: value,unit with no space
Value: 90,V
